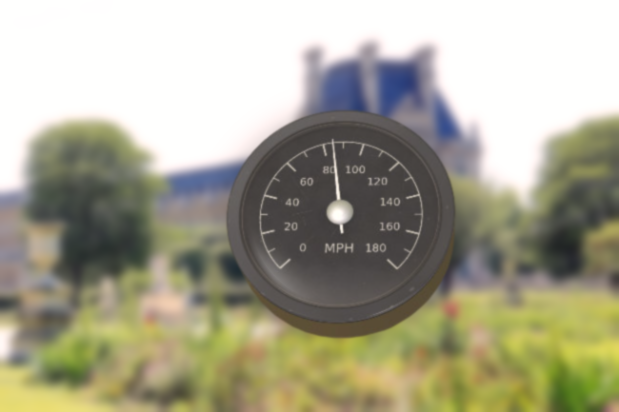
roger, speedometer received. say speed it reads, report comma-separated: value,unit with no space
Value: 85,mph
